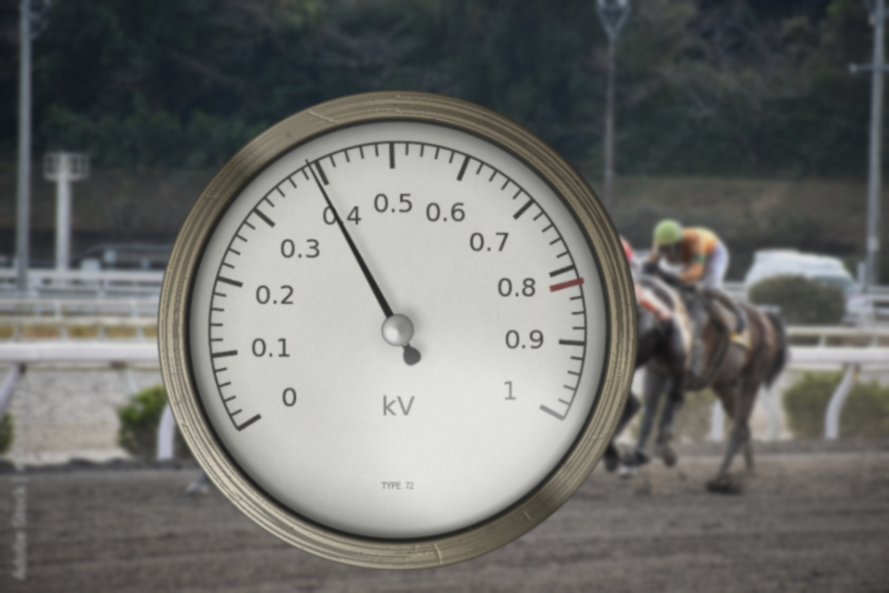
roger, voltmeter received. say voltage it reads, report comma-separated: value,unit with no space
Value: 0.39,kV
